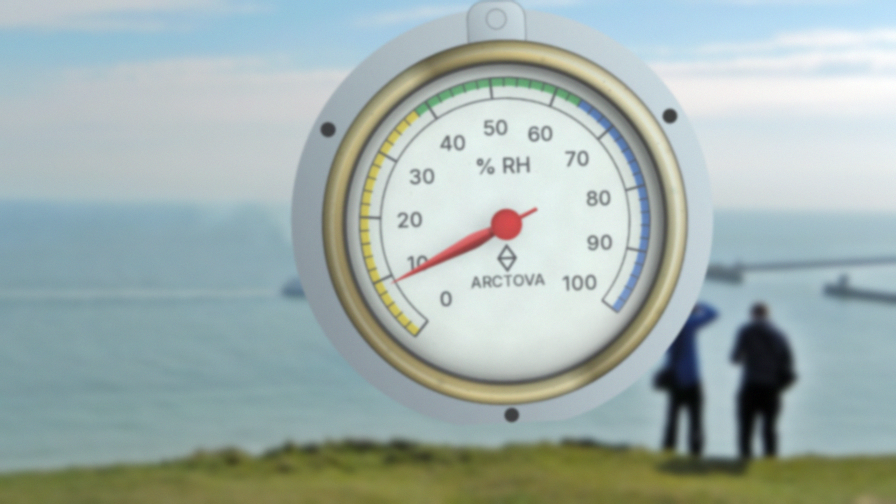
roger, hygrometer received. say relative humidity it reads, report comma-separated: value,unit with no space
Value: 9,%
